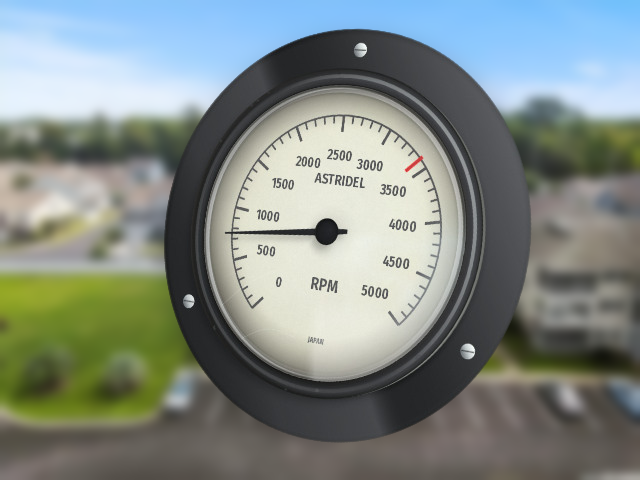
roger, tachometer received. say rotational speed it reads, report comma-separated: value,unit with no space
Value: 750,rpm
